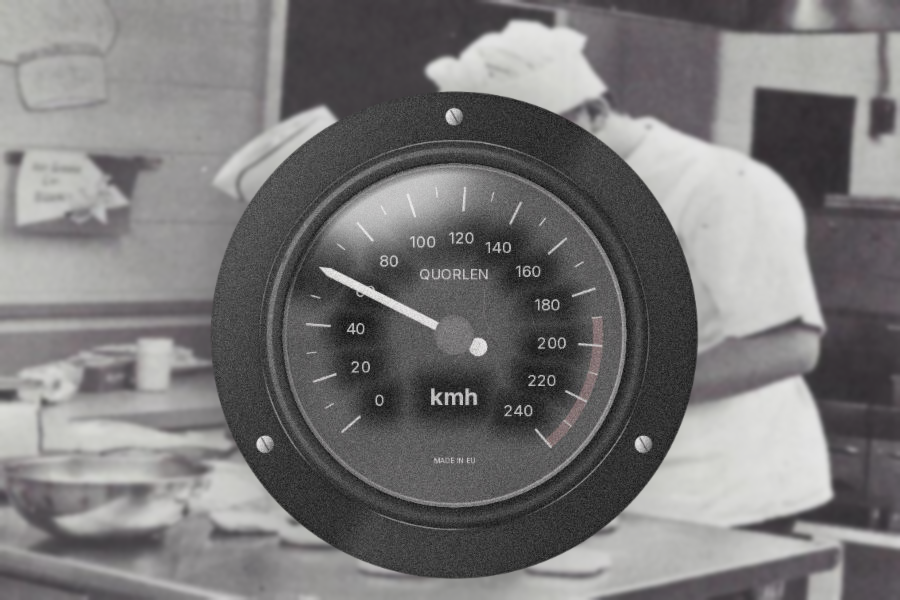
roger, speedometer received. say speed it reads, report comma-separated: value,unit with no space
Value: 60,km/h
